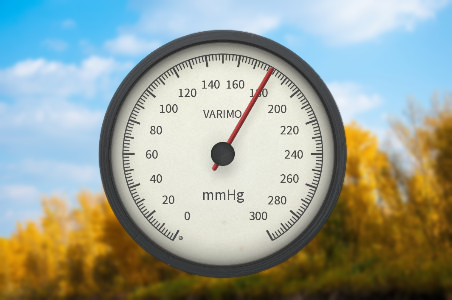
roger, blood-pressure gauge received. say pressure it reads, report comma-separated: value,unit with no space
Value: 180,mmHg
